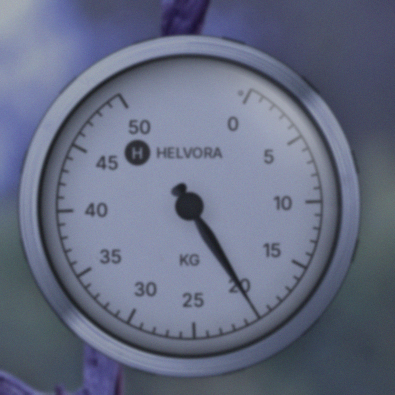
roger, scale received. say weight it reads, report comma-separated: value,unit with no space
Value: 20,kg
